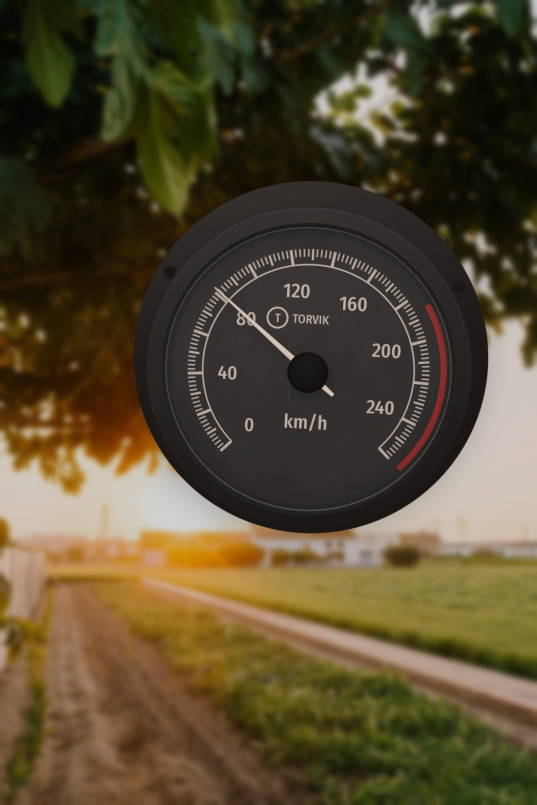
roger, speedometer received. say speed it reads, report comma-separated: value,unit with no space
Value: 82,km/h
